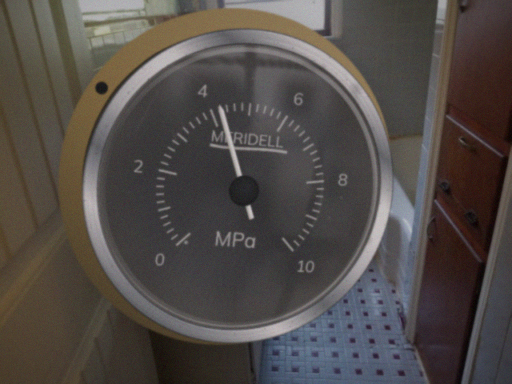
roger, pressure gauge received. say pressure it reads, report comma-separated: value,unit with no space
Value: 4.2,MPa
